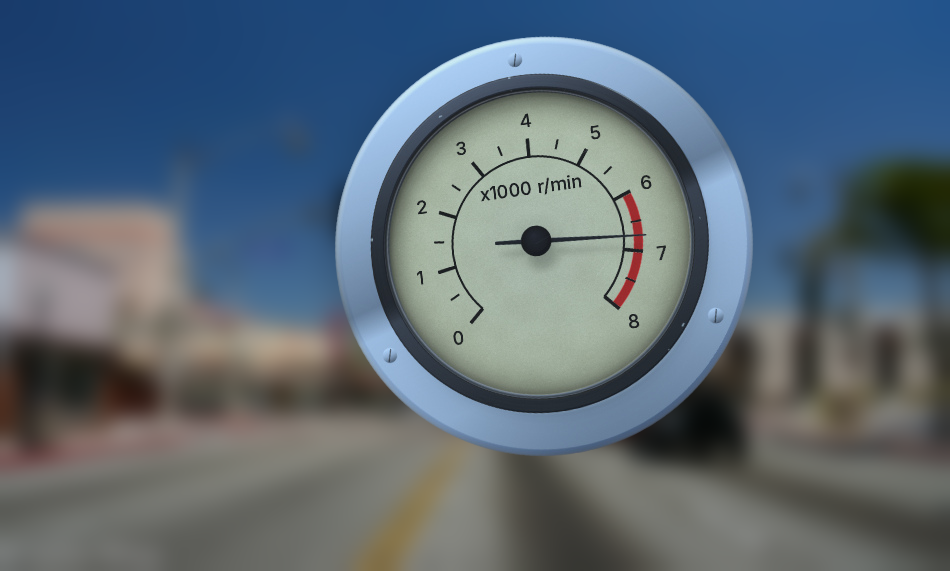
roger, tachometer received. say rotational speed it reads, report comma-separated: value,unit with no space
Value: 6750,rpm
